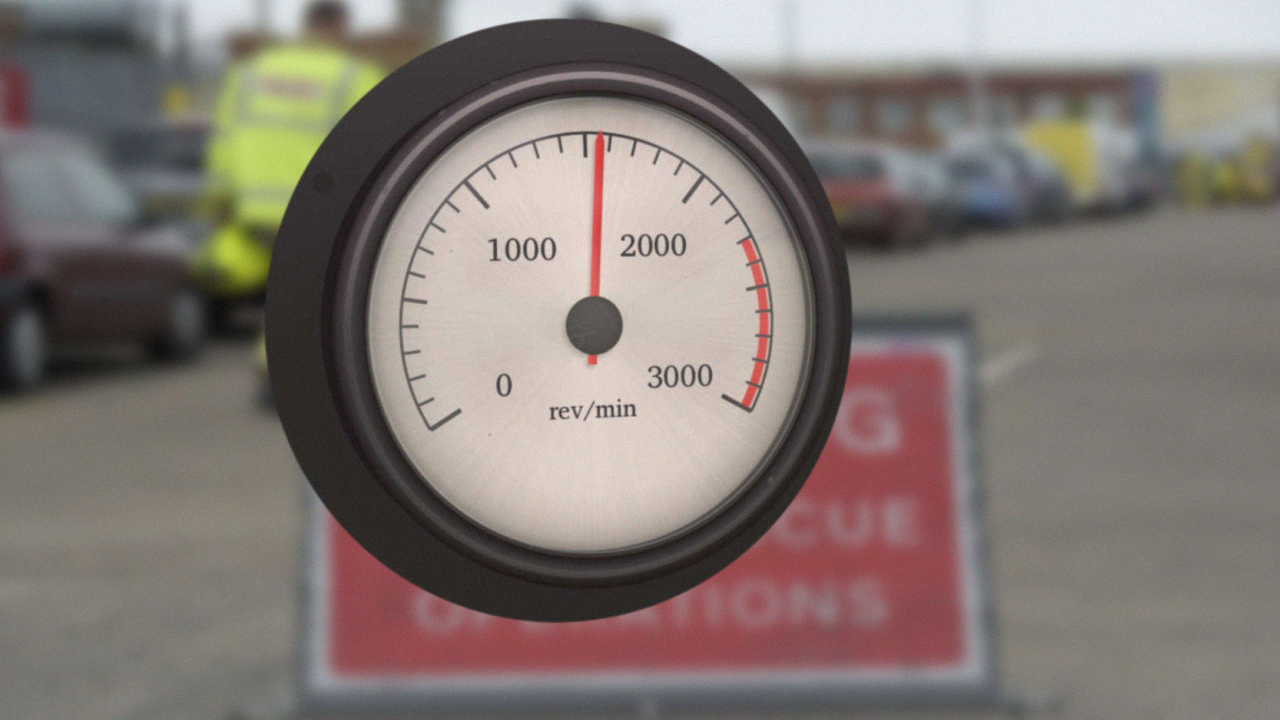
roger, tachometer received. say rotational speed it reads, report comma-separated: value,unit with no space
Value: 1550,rpm
